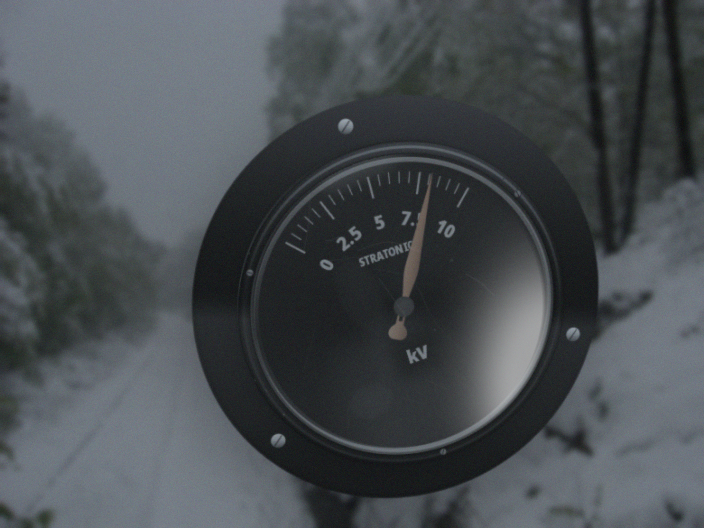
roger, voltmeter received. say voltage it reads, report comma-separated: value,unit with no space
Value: 8,kV
